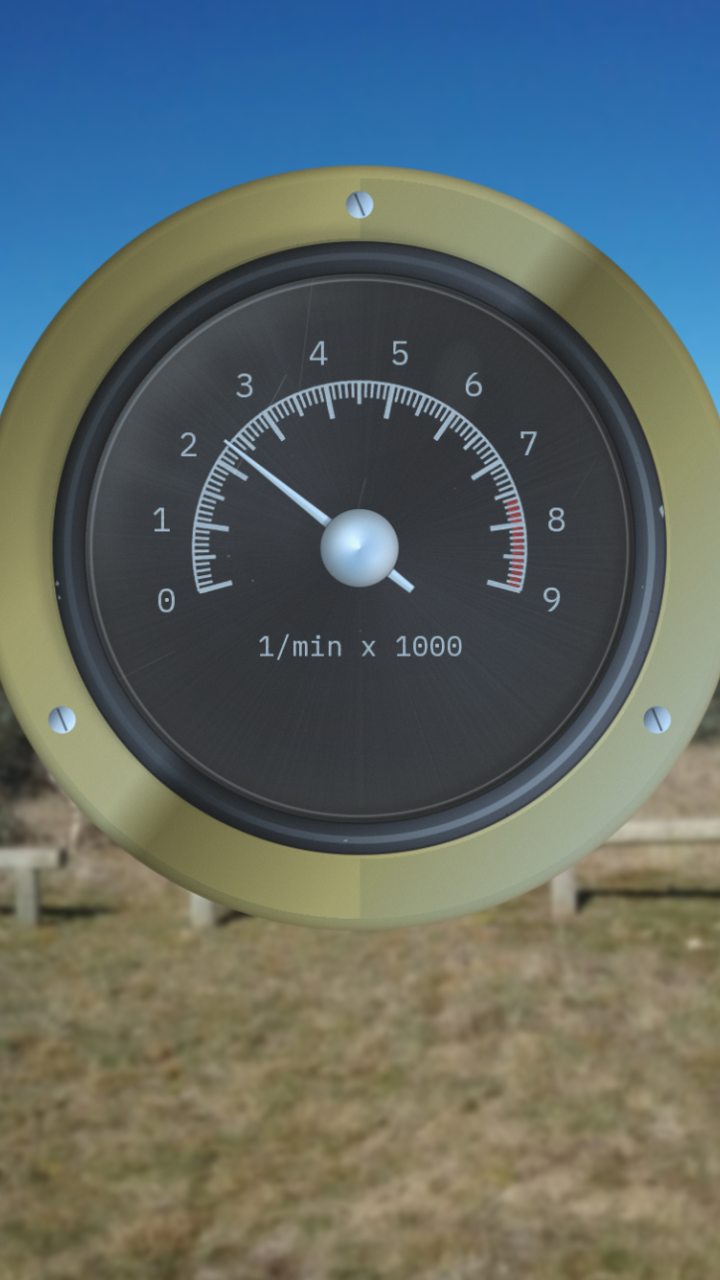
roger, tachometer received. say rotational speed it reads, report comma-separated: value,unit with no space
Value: 2300,rpm
